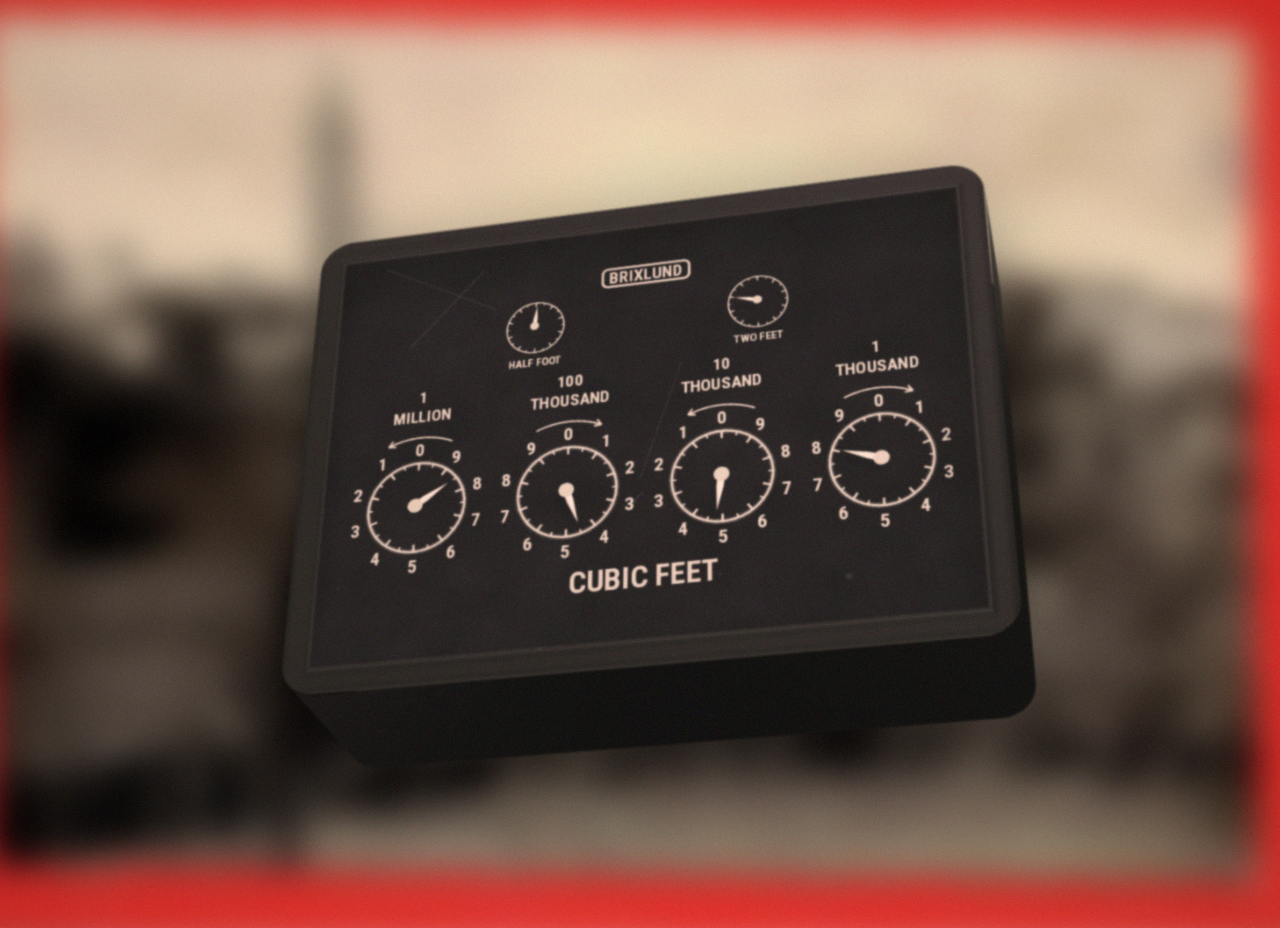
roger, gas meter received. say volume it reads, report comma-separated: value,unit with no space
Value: 844800,ft³
